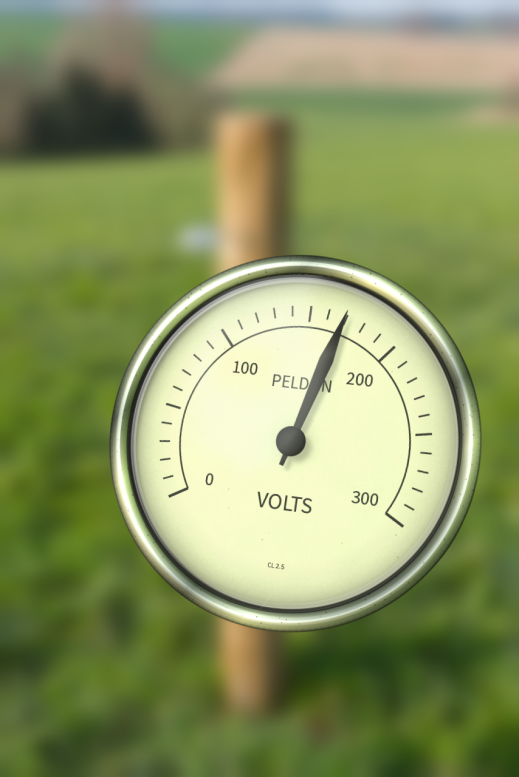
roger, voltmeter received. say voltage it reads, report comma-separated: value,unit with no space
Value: 170,V
